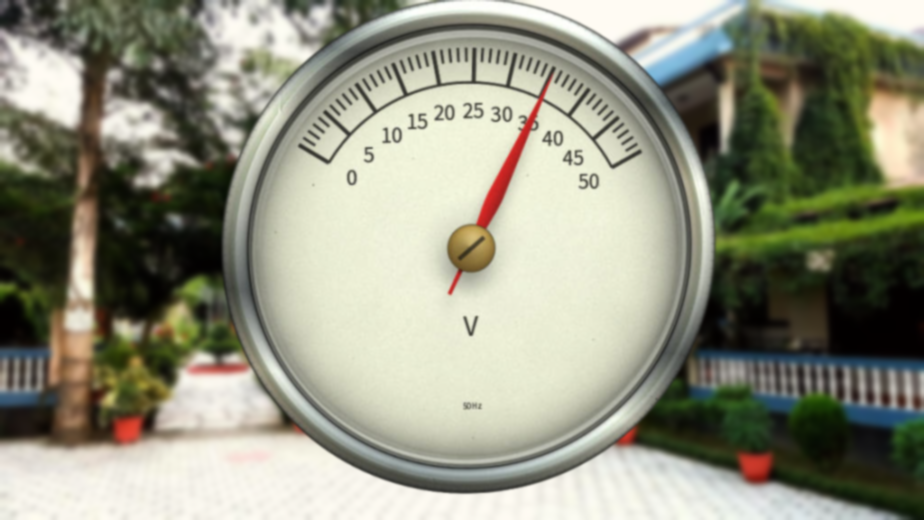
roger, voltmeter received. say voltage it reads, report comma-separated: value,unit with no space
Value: 35,V
